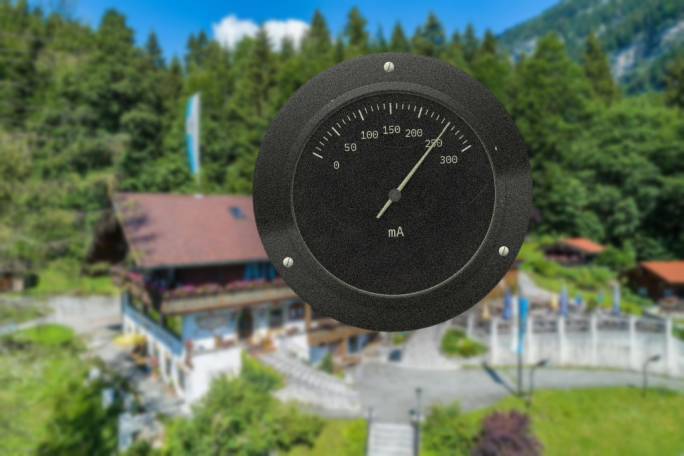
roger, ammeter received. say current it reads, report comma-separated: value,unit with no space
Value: 250,mA
